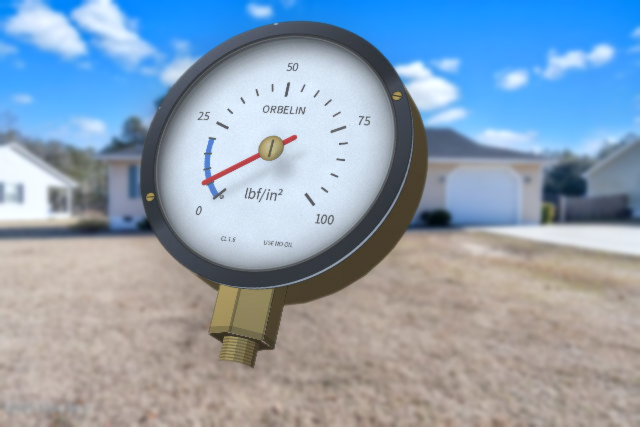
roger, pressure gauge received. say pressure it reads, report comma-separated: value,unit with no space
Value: 5,psi
